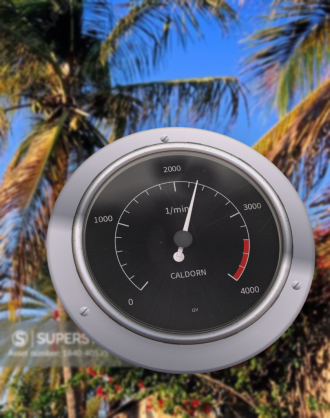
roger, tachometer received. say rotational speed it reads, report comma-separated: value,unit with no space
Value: 2300,rpm
